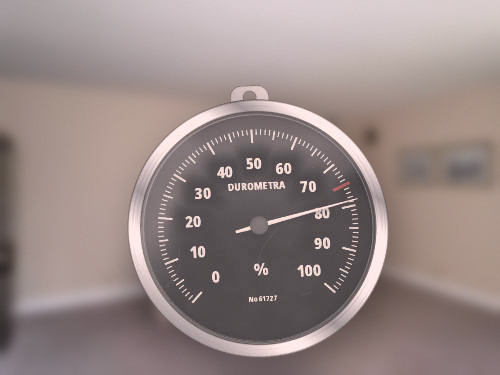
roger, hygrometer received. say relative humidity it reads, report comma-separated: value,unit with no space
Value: 79,%
